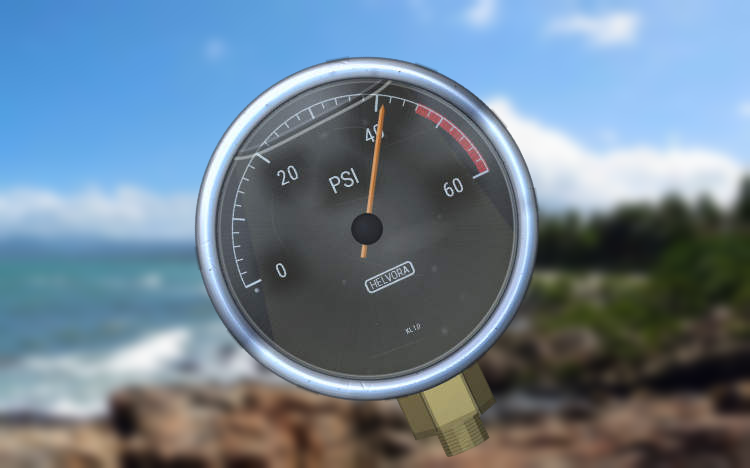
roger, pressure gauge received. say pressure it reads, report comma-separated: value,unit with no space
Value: 41,psi
